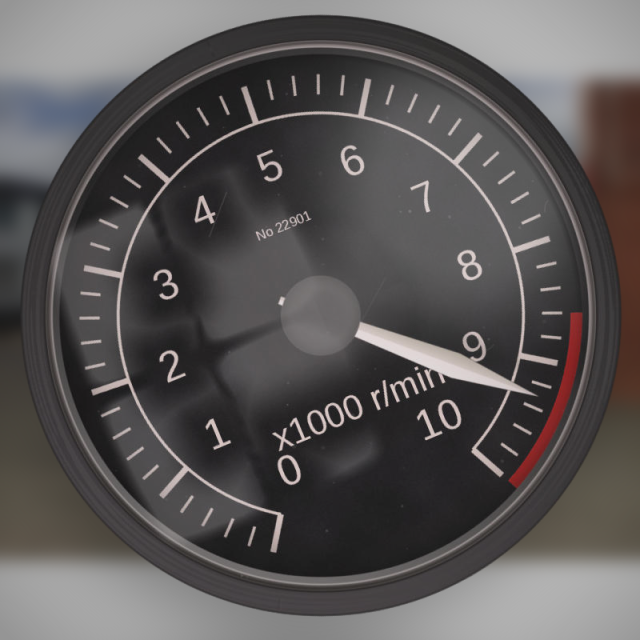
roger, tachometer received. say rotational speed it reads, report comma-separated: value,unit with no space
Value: 9300,rpm
